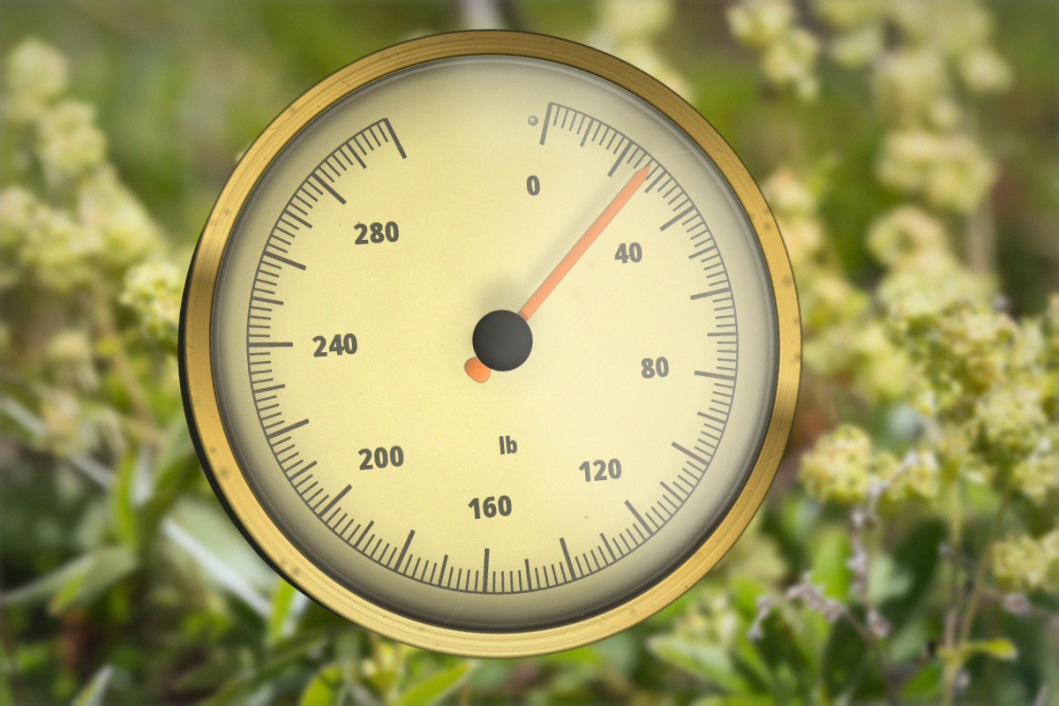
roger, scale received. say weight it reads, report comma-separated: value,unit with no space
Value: 26,lb
